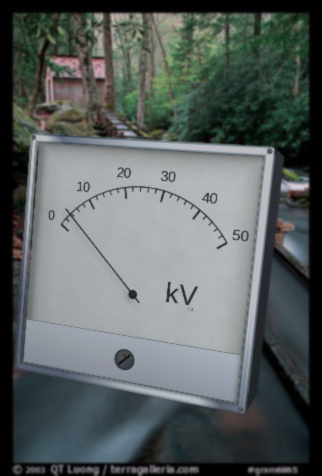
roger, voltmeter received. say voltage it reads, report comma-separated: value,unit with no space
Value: 4,kV
